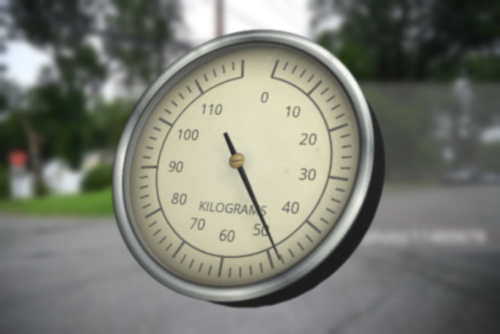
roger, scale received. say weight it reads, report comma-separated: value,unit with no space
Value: 48,kg
